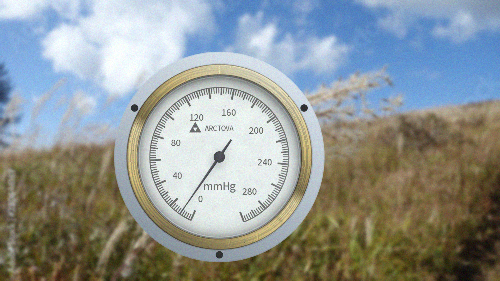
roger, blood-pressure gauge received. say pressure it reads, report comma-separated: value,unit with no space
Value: 10,mmHg
